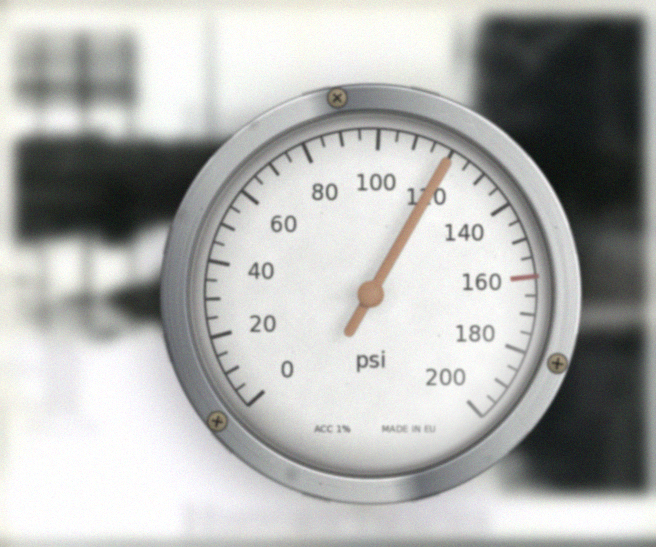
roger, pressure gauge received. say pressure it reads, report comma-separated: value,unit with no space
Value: 120,psi
